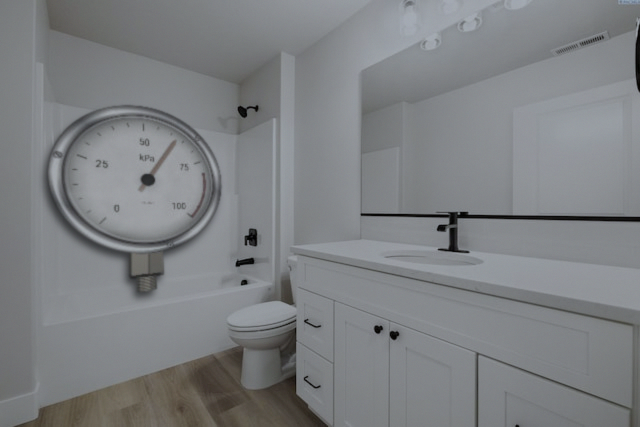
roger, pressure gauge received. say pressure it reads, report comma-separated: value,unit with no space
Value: 62.5,kPa
